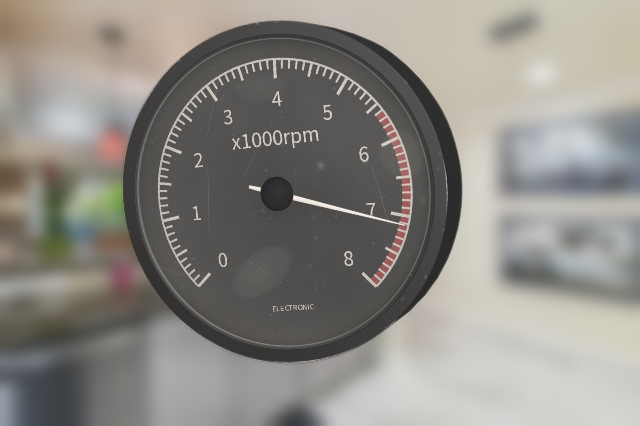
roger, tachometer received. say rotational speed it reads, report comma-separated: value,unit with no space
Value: 7100,rpm
